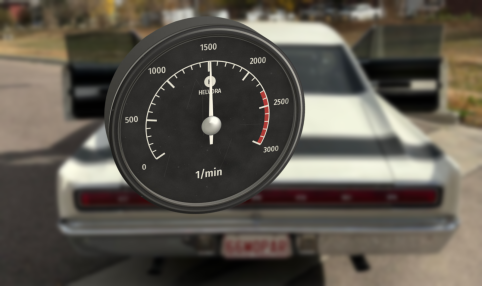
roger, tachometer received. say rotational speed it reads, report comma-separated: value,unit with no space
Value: 1500,rpm
